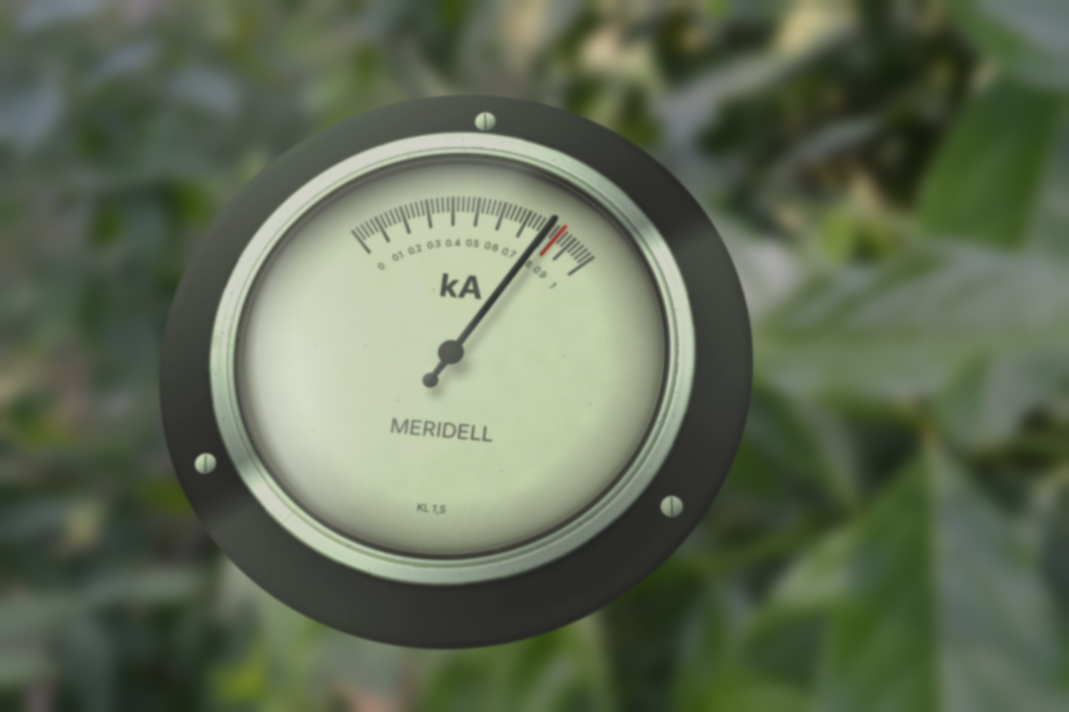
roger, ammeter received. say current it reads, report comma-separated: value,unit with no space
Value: 0.8,kA
